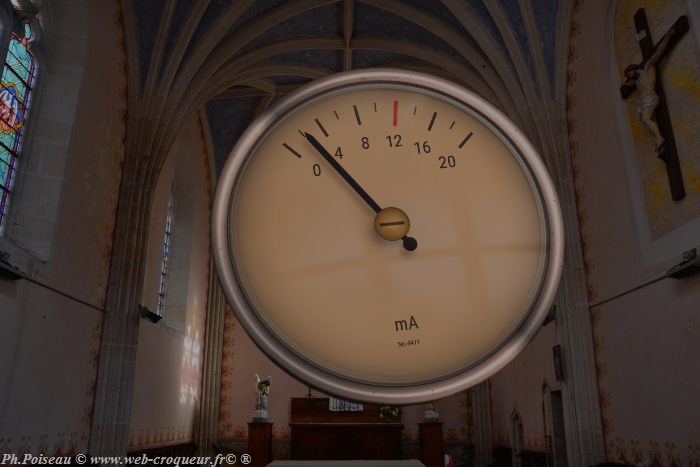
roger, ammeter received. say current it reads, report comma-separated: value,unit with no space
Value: 2,mA
